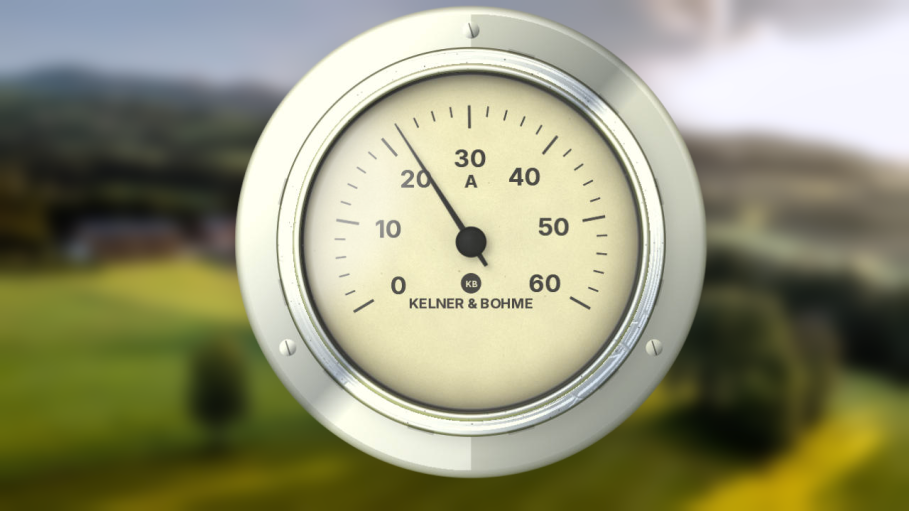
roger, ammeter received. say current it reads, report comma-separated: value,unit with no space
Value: 22,A
